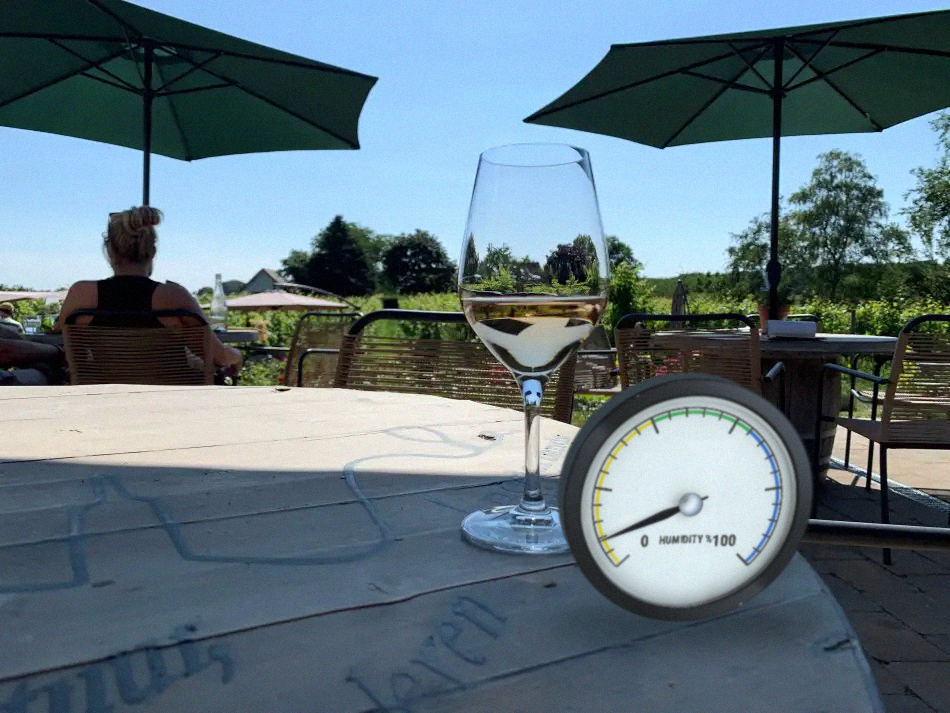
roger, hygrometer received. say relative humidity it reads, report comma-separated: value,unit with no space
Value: 8,%
